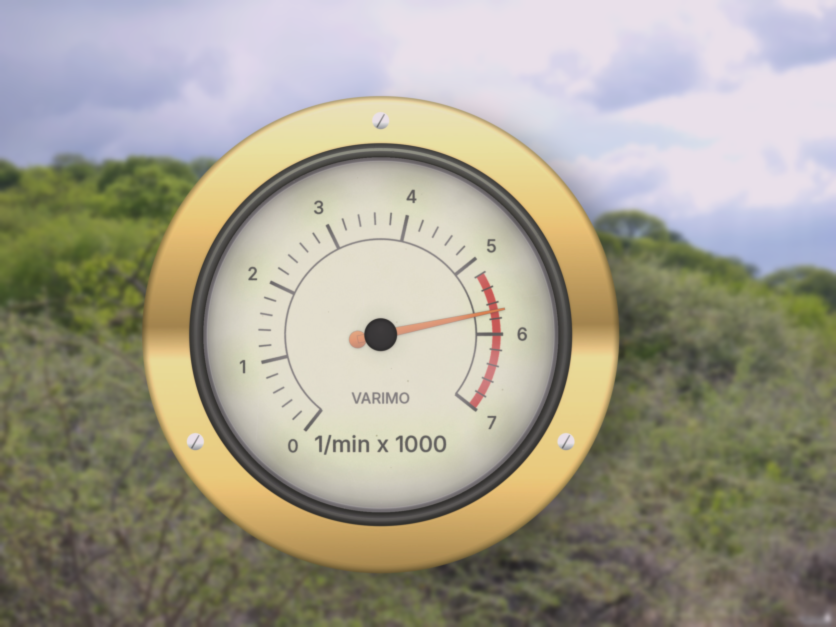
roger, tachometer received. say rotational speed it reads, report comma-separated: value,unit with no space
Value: 5700,rpm
